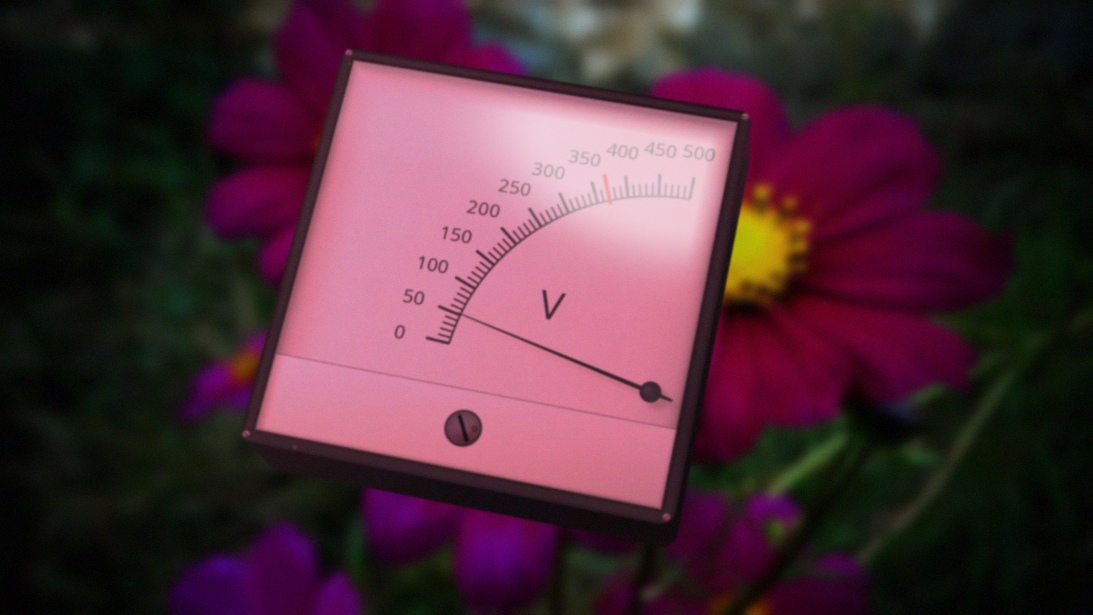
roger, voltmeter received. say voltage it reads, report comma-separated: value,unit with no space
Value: 50,V
